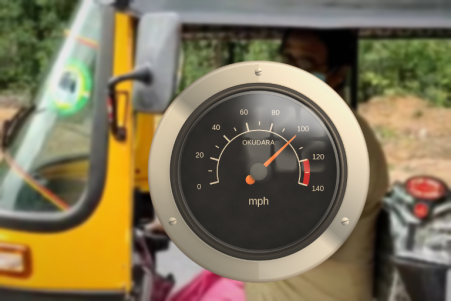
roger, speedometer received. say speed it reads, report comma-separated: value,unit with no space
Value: 100,mph
